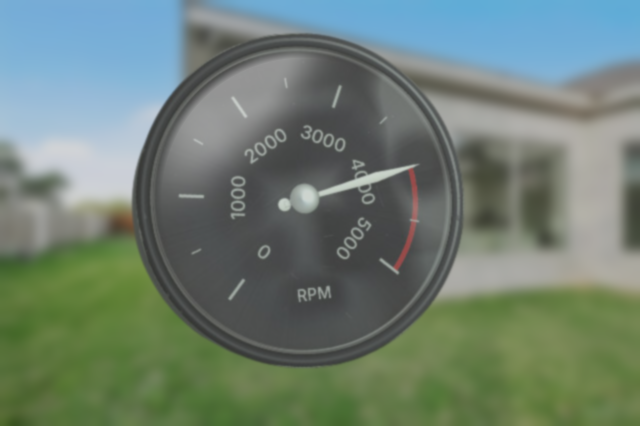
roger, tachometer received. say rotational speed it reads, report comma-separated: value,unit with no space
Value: 4000,rpm
